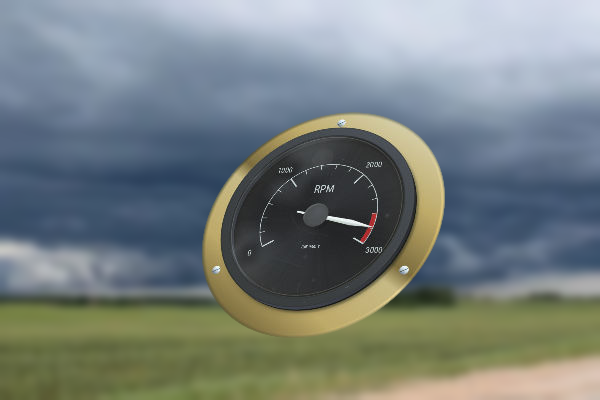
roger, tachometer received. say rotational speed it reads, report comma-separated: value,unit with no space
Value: 2800,rpm
